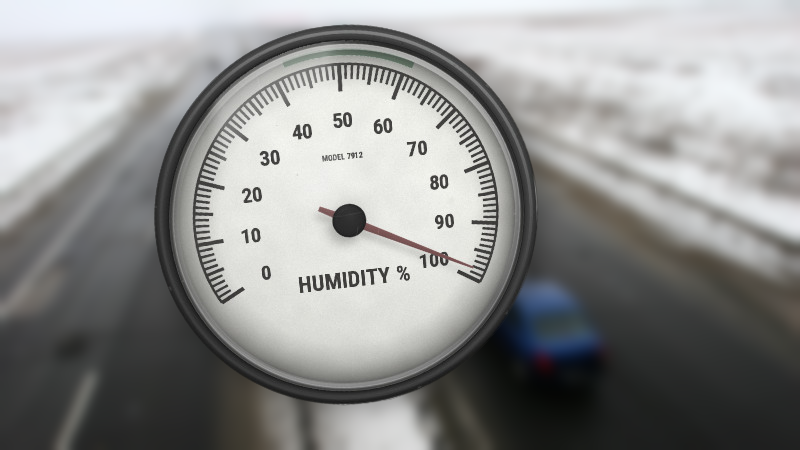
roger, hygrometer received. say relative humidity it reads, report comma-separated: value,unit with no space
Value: 98,%
